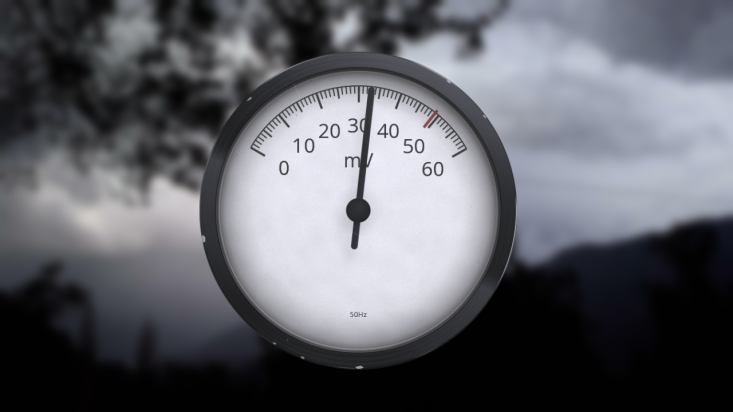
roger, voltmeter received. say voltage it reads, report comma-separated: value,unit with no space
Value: 33,mV
